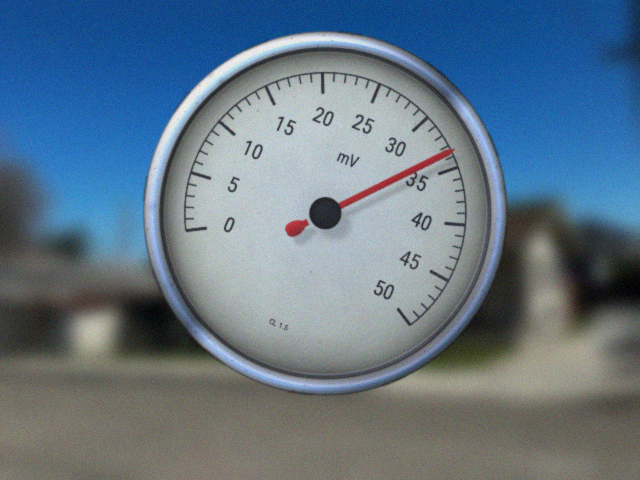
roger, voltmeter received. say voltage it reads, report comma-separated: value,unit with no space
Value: 33.5,mV
